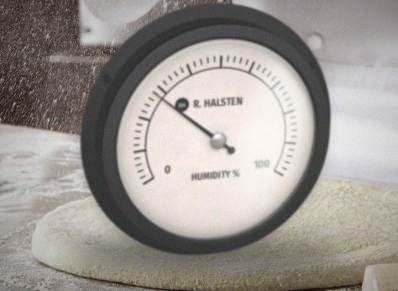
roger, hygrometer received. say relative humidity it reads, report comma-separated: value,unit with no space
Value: 28,%
